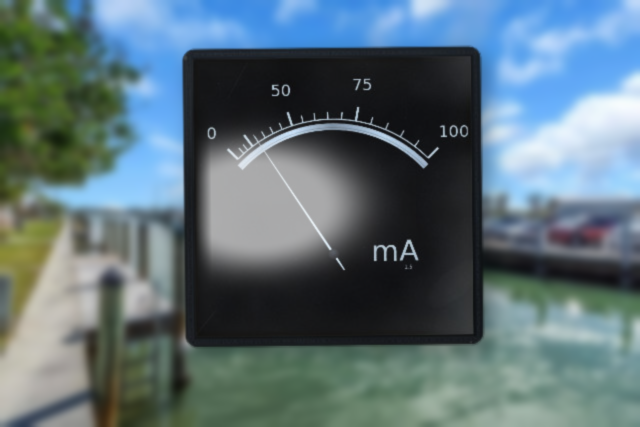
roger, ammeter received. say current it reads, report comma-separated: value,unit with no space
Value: 30,mA
